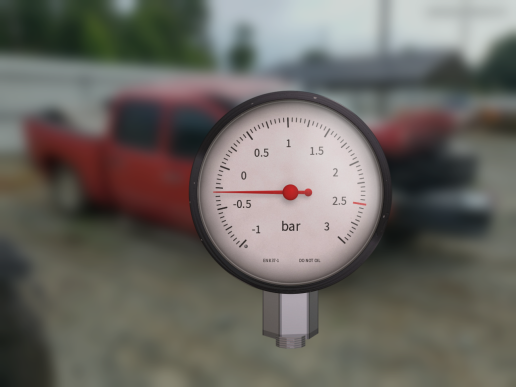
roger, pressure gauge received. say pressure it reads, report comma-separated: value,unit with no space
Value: -0.3,bar
